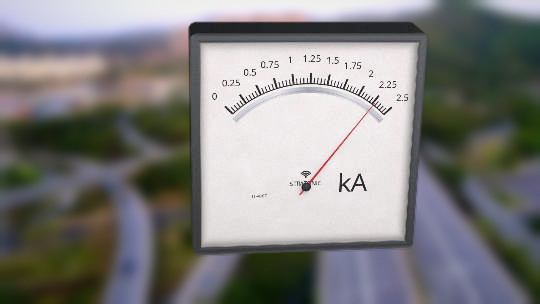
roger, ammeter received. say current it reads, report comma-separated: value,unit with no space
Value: 2.25,kA
